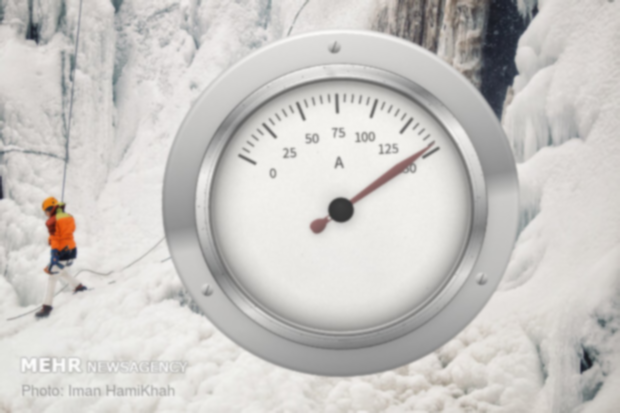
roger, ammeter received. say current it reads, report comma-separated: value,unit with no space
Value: 145,A
